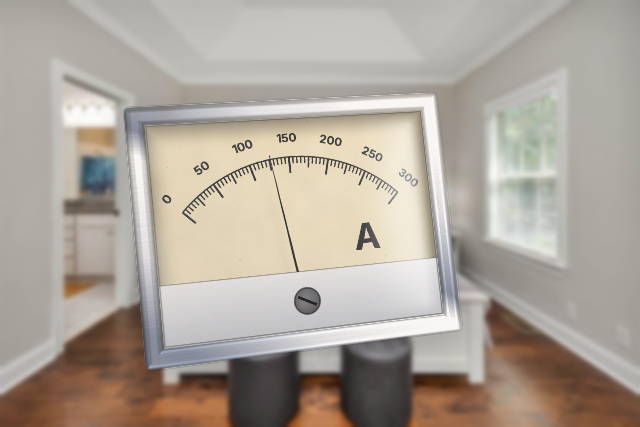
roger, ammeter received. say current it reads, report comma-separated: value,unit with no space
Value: 125,A
